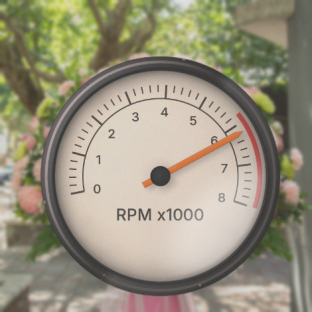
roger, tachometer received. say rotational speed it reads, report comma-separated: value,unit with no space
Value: 6200,rpm
